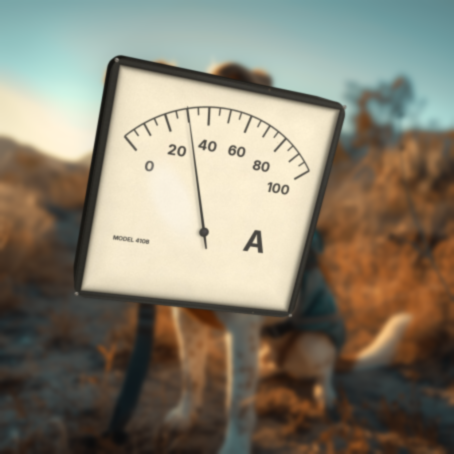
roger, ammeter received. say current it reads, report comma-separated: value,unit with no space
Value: 30,A
